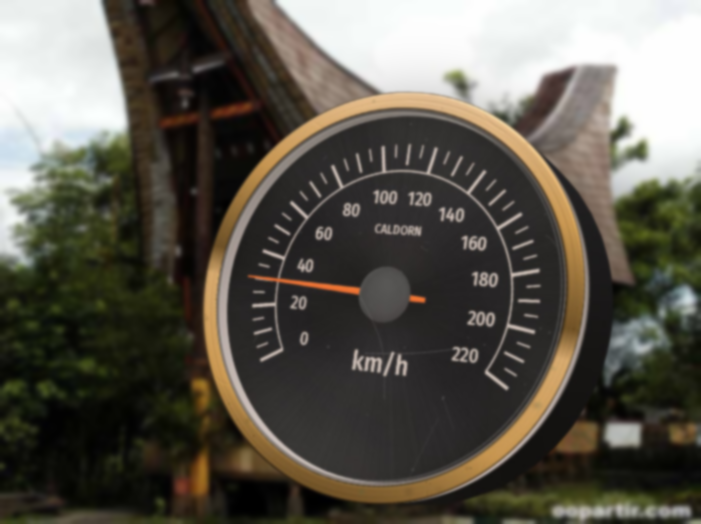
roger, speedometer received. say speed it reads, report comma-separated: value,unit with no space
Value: 30,km/h
